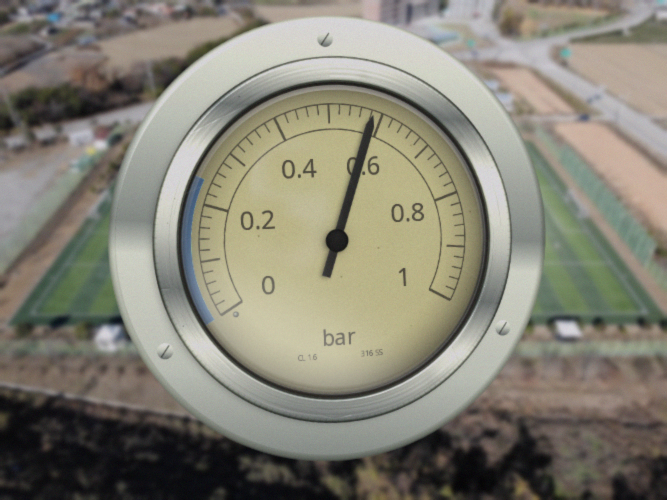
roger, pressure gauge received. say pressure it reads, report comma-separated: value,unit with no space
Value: 0.58,bar
